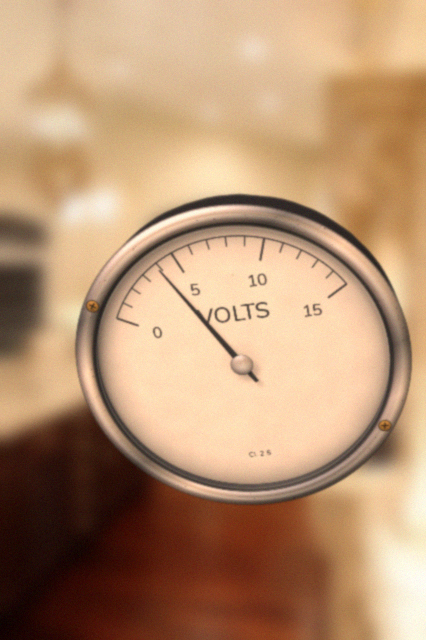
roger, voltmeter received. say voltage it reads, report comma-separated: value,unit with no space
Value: 4,V
